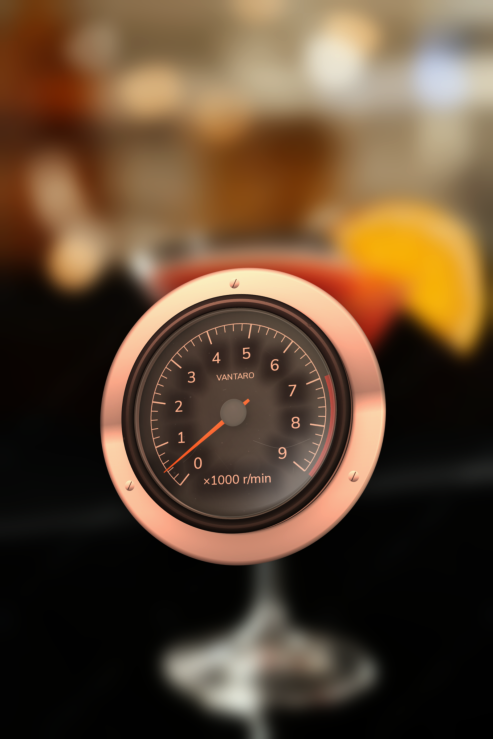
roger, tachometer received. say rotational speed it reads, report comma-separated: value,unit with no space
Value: 400,rpm
